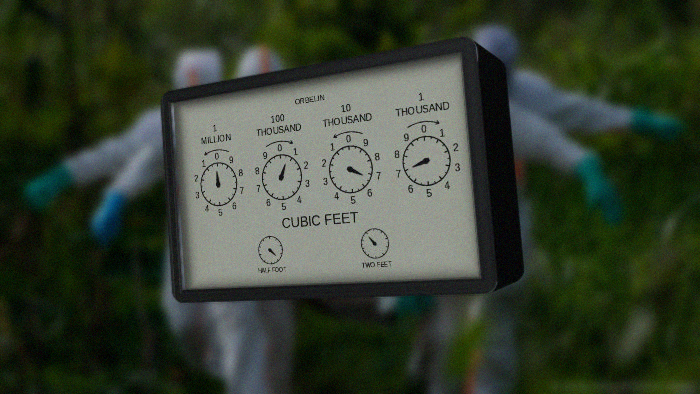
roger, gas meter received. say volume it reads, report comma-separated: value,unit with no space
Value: 6700,ft³
